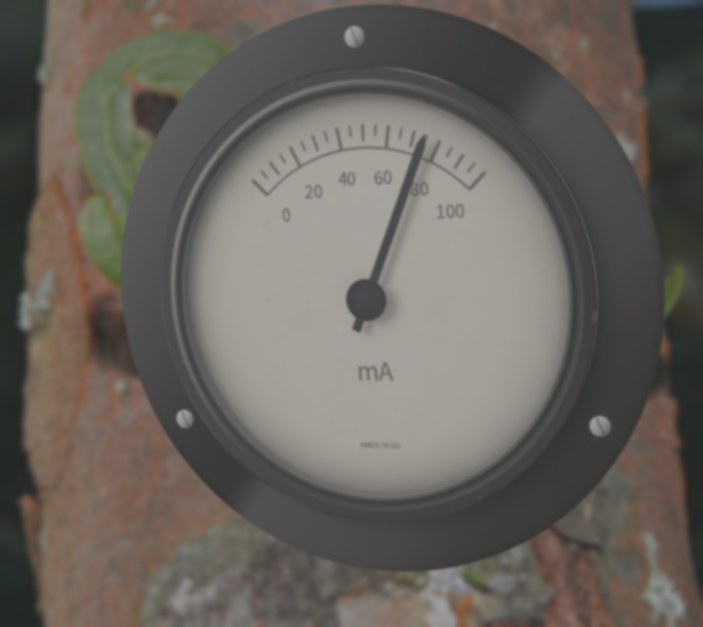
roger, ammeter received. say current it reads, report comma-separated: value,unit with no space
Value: 75,mA
